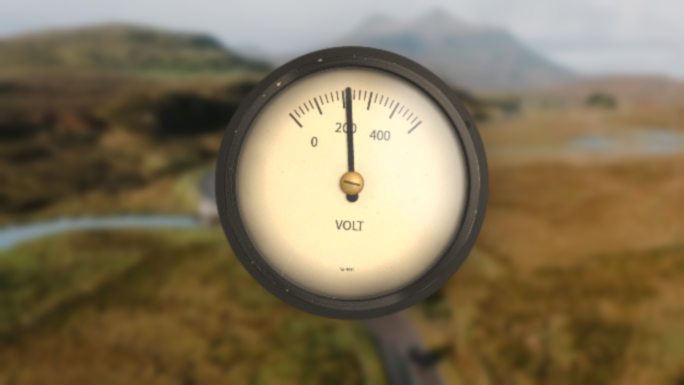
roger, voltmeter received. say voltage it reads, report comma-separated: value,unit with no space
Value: 220,V
